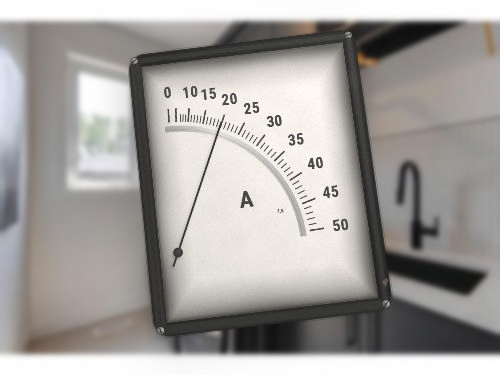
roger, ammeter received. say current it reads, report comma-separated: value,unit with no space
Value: 20,A
